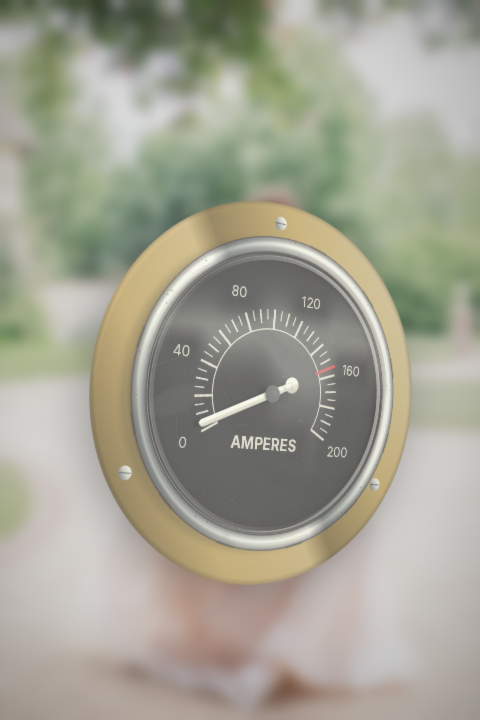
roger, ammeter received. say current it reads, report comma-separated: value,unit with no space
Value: 5,A
